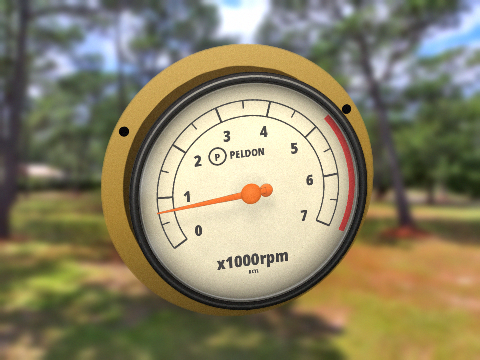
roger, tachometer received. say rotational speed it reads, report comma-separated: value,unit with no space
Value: 750,rpm
